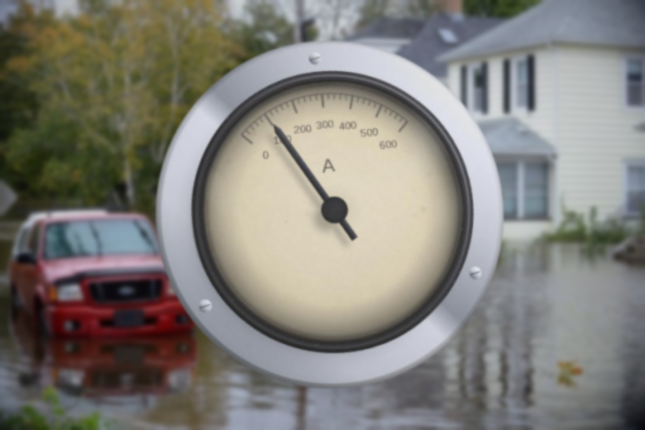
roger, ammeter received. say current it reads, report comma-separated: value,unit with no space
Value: 100,A
